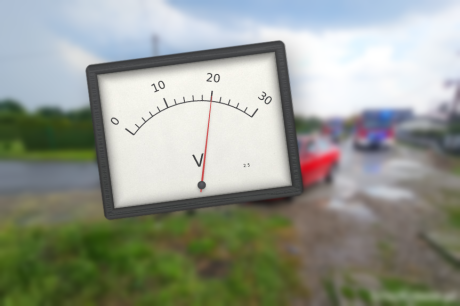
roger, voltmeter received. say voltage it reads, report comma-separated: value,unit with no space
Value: 20,V
